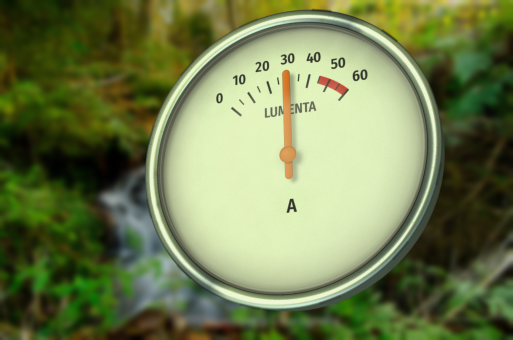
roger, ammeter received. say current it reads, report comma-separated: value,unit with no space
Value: 30,A
